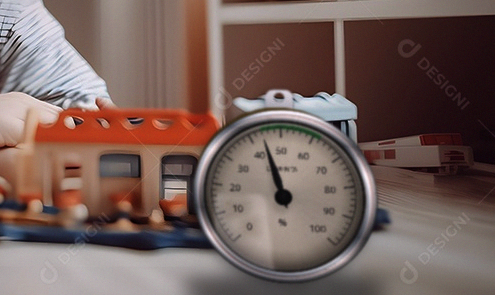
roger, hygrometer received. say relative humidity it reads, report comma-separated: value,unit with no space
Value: 44,%
